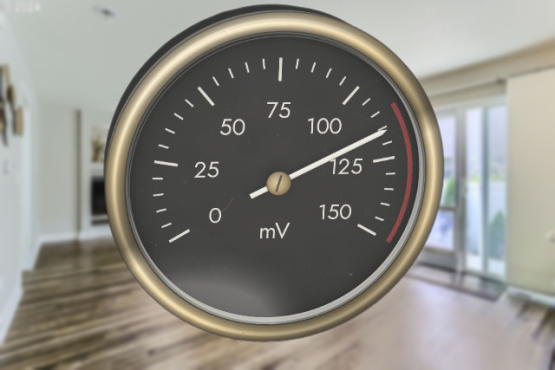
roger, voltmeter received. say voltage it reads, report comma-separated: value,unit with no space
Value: 115,mV
